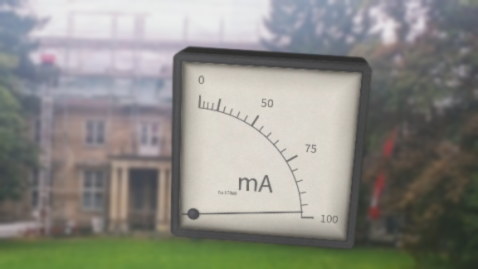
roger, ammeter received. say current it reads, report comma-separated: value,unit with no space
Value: 97.5,mA
